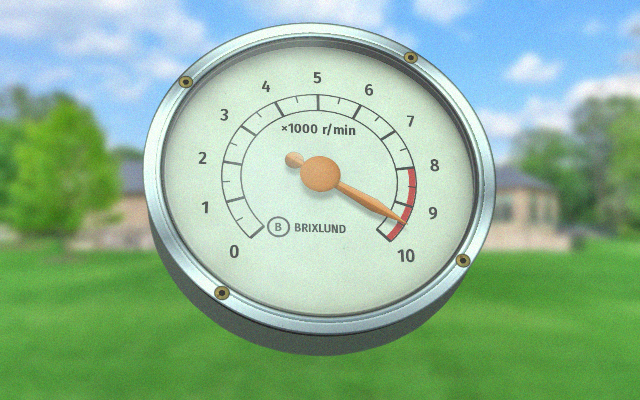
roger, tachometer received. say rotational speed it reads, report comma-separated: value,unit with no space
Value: 9500,rpm
